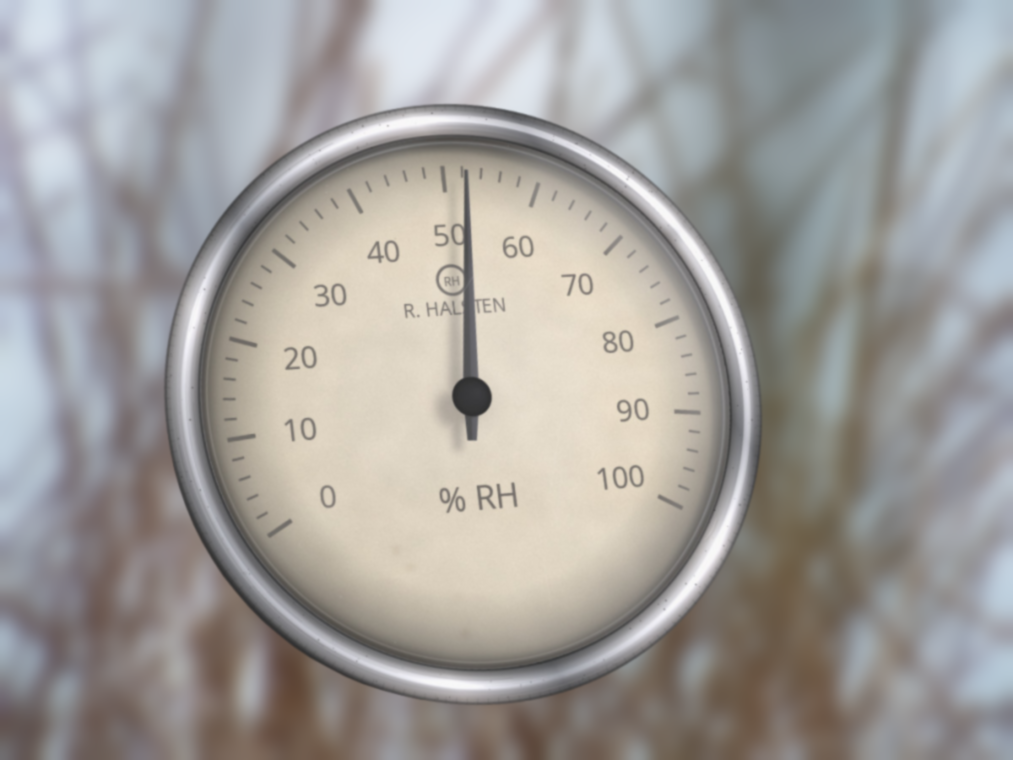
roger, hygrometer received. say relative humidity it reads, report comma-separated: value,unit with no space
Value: 52,%
